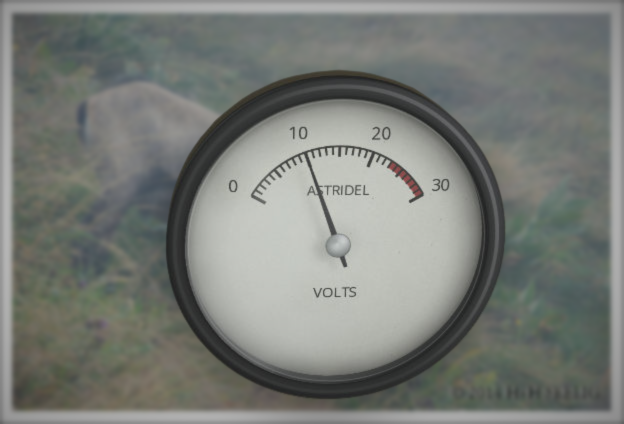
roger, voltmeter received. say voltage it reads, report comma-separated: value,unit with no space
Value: 10,V
